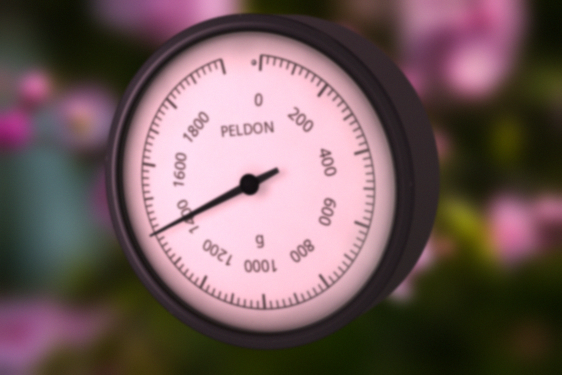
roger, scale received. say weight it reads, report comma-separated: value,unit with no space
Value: 1400,g
